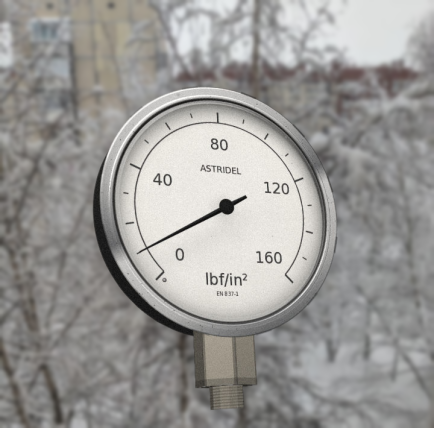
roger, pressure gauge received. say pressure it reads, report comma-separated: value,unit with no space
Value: 10,psi
